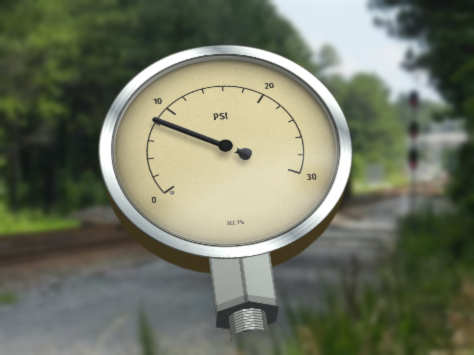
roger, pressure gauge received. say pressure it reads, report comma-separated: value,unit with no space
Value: 8,psi
